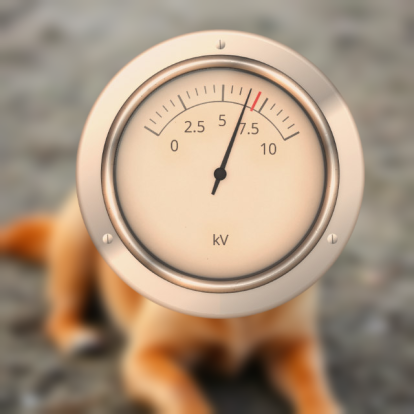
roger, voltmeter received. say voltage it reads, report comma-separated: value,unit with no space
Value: 6.5,kV
